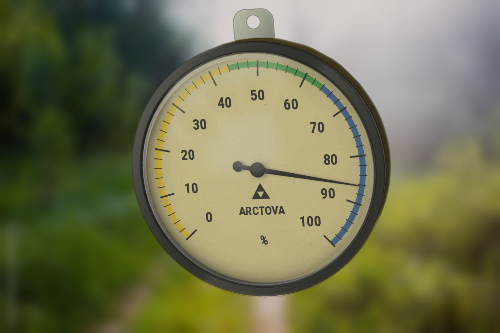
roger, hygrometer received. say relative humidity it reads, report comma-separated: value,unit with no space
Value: 86,%
